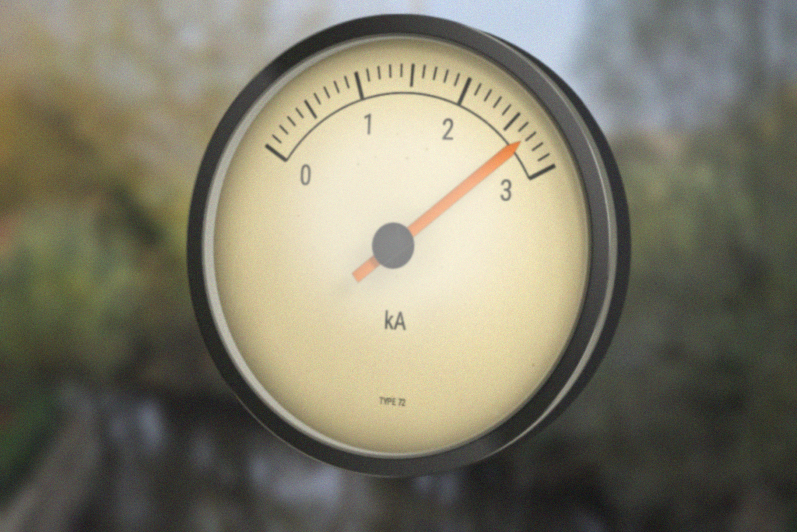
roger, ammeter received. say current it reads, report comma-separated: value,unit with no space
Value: 2.7,kA
